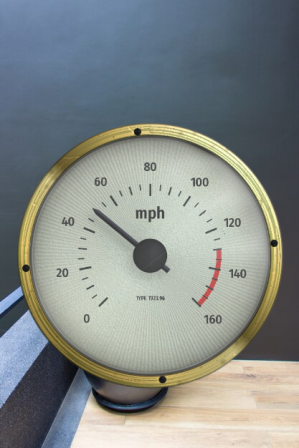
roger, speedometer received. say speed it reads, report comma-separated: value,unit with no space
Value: 50,mph
